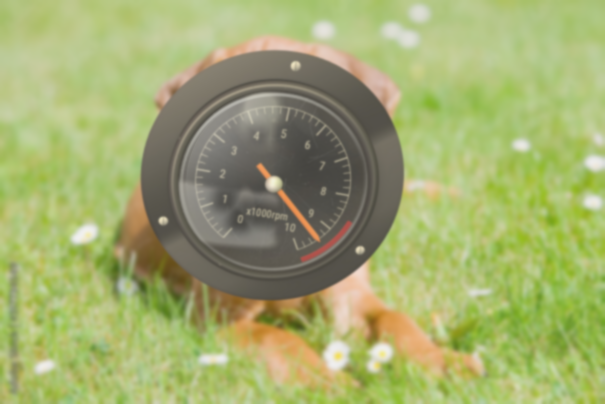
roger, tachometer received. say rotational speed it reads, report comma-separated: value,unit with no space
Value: 9400,rpm
